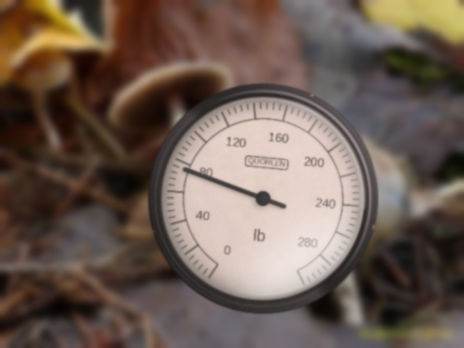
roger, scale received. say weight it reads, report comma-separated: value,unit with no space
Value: 76,lb
